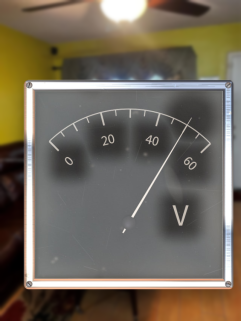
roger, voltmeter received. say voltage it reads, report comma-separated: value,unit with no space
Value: 50,V
